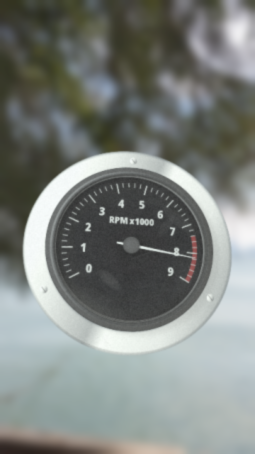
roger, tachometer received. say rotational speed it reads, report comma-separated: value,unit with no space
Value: 8200,rpm
